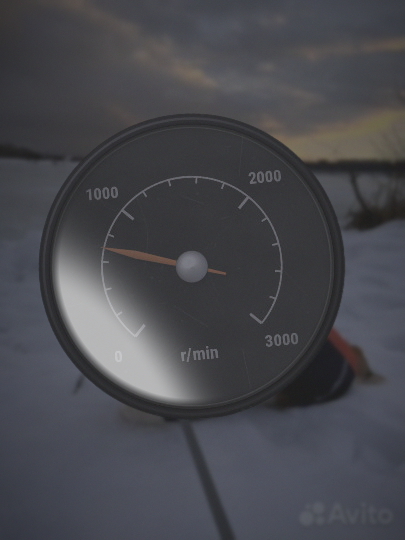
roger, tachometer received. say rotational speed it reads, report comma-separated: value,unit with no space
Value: 700,rpm
